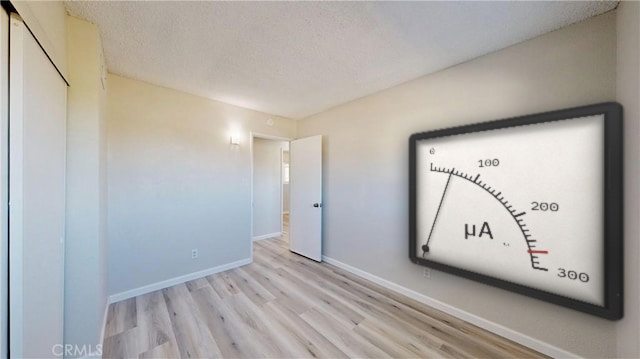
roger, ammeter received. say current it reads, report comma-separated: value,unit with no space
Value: 50,µA
